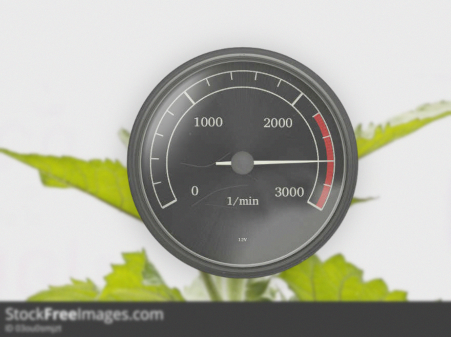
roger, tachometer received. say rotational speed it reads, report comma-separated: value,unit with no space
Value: 2600,rpm
